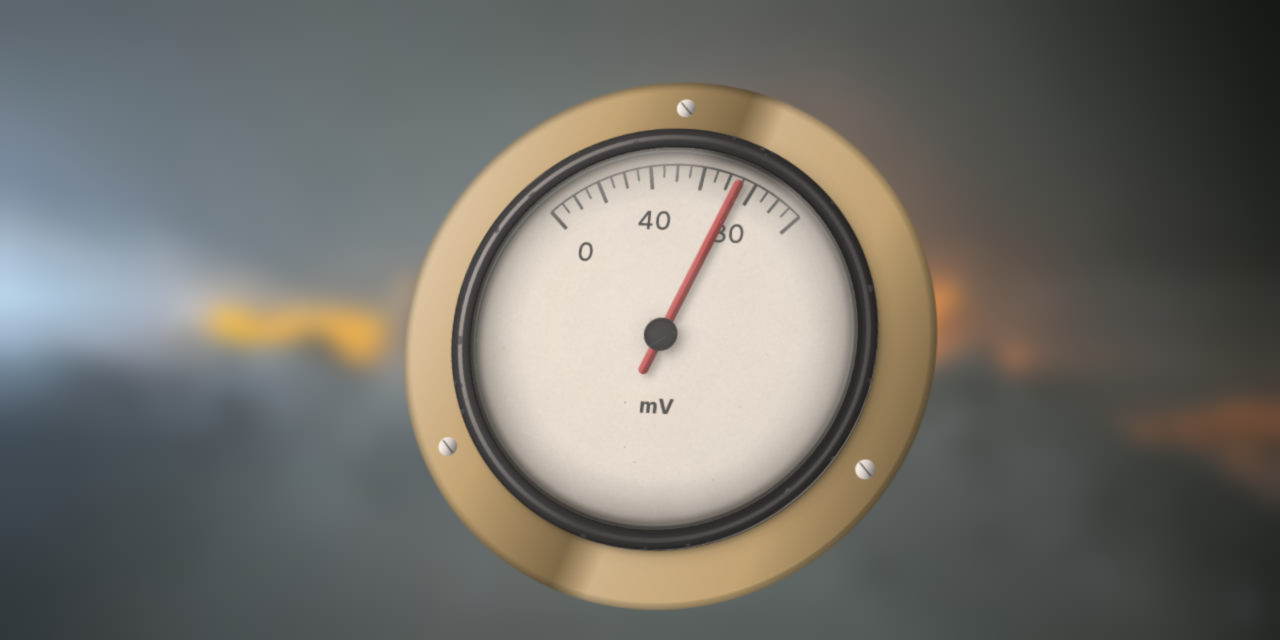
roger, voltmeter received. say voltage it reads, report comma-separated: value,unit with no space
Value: 75,mV
